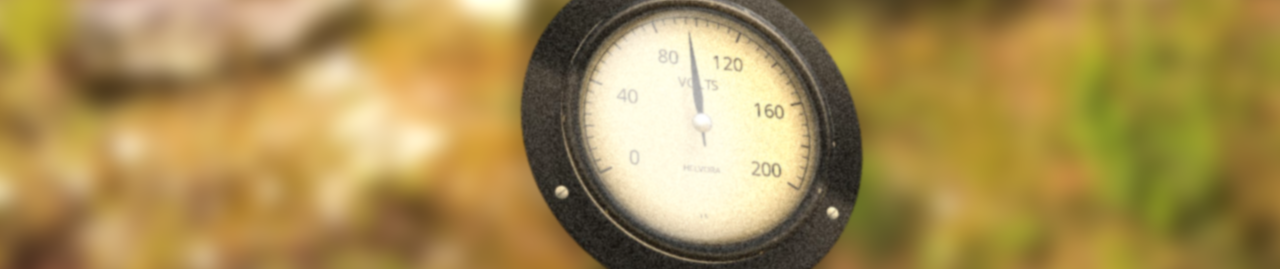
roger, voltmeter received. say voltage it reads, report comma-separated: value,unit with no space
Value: 95,V
